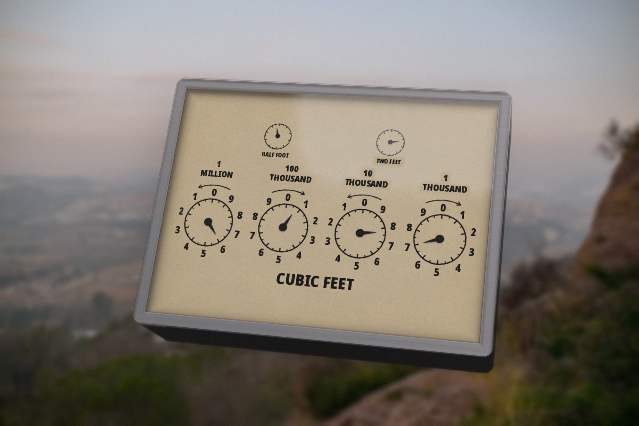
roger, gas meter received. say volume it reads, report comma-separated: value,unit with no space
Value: 607700,ft³
